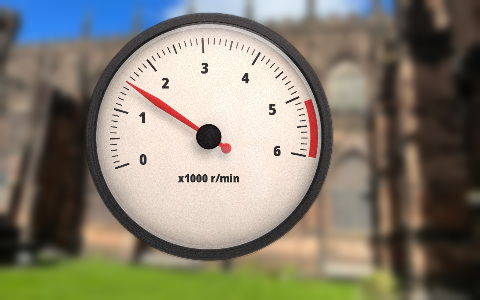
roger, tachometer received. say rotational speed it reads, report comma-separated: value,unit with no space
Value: 1500,rpm
